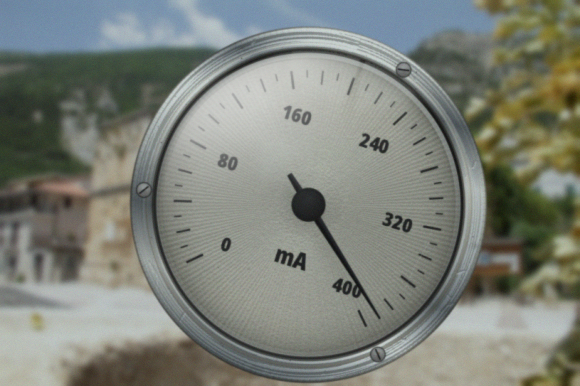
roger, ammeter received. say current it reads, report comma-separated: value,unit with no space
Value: 390,mA
